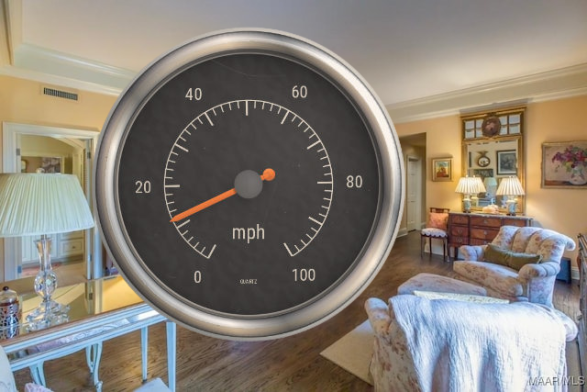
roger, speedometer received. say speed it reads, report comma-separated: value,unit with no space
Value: 12,mph
